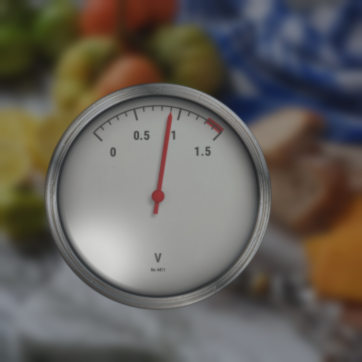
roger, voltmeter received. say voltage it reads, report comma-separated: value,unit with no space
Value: 0.9,V
